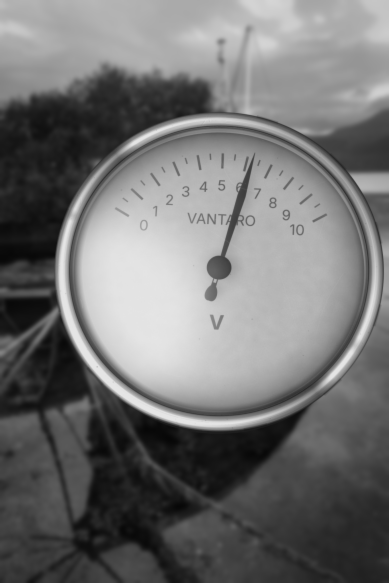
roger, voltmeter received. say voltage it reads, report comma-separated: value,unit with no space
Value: 6.25,V
